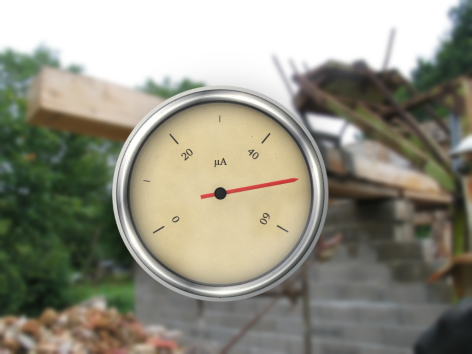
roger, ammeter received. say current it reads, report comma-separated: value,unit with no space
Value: 50,µA
